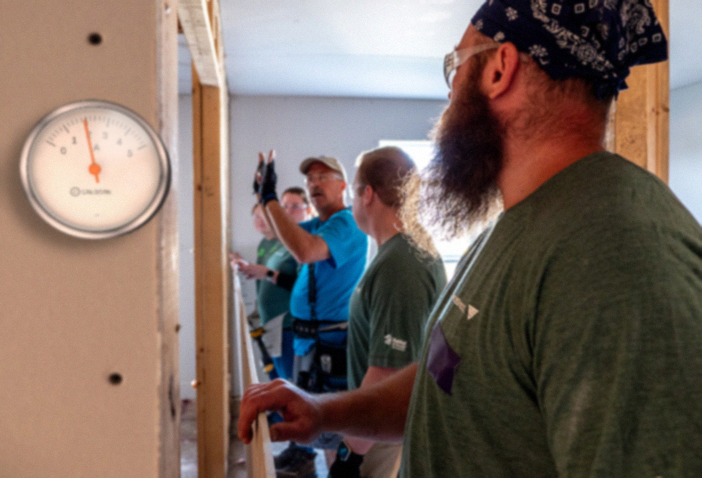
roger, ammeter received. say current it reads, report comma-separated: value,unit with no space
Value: 2,A
